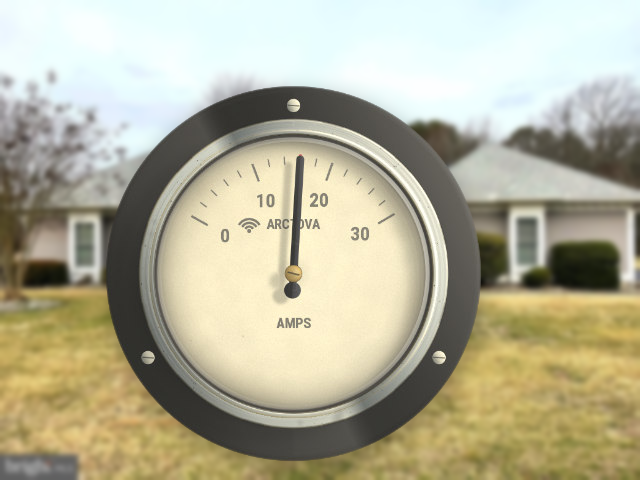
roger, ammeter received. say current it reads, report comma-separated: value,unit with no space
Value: 16,A
